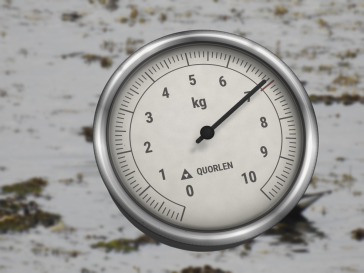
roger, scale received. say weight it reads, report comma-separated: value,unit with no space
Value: 7,kg
